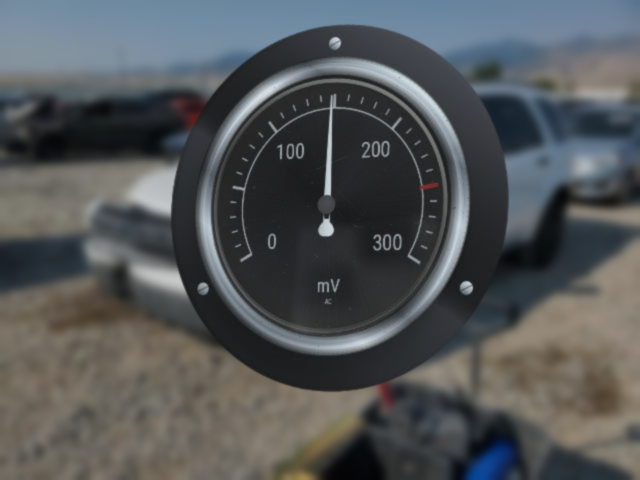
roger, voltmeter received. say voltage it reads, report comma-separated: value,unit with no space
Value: 150,mV
